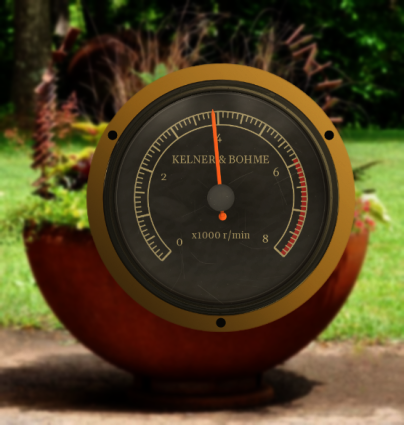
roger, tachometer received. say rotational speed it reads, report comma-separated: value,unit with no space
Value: 3900,rpm
